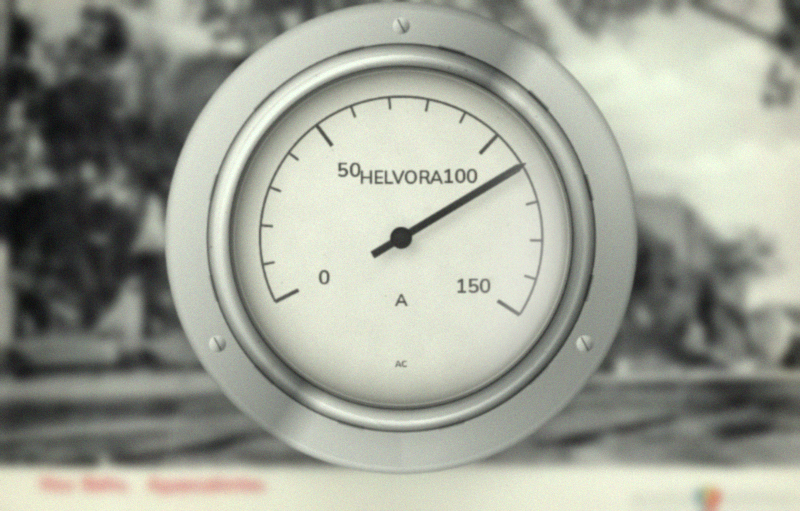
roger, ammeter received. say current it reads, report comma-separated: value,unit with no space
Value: 110,A
